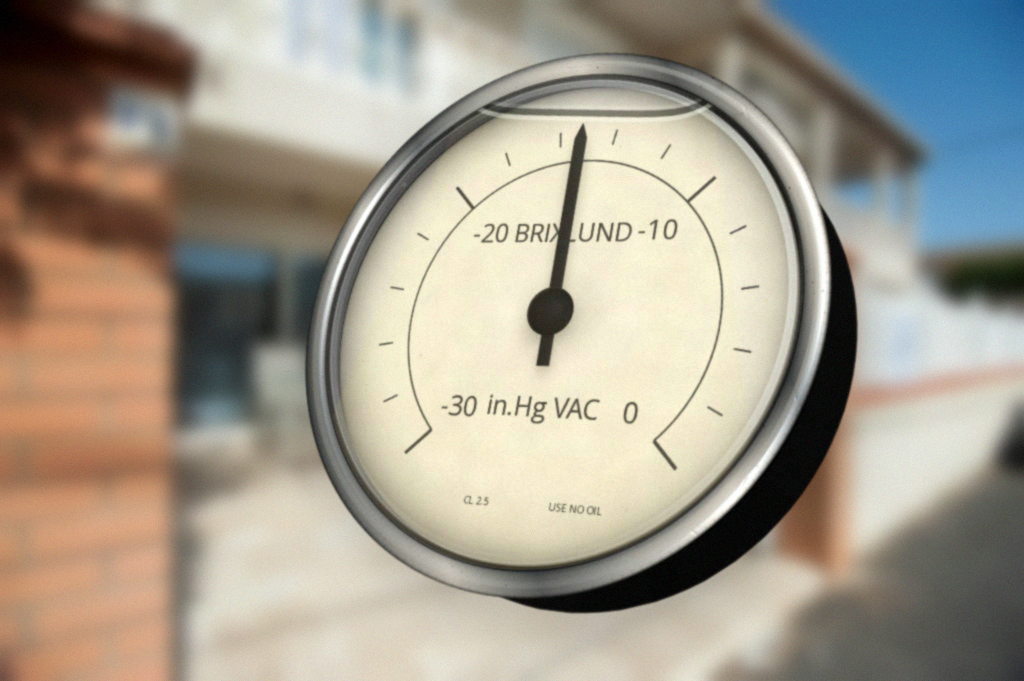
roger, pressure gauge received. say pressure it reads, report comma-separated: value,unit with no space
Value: -15,inHg
